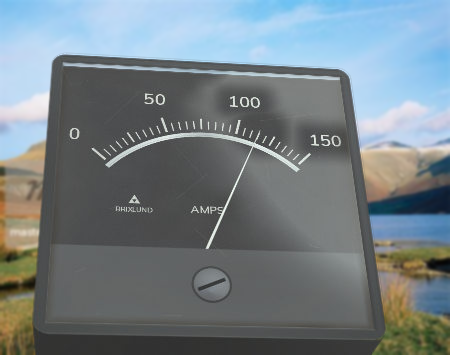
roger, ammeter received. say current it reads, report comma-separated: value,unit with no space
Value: 115,A
